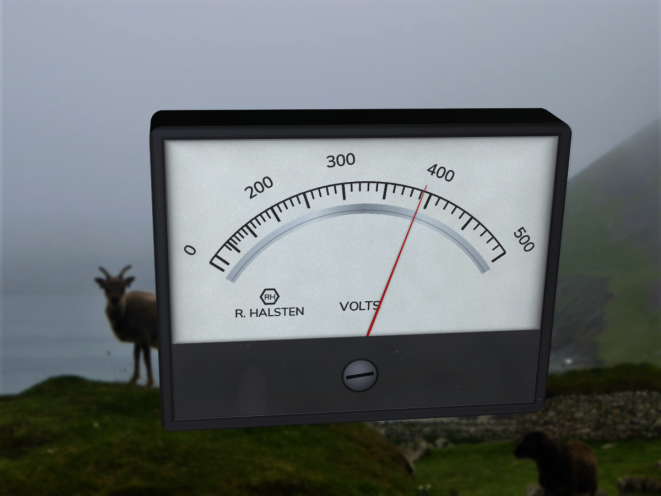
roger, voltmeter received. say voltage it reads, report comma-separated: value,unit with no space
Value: 390,V
